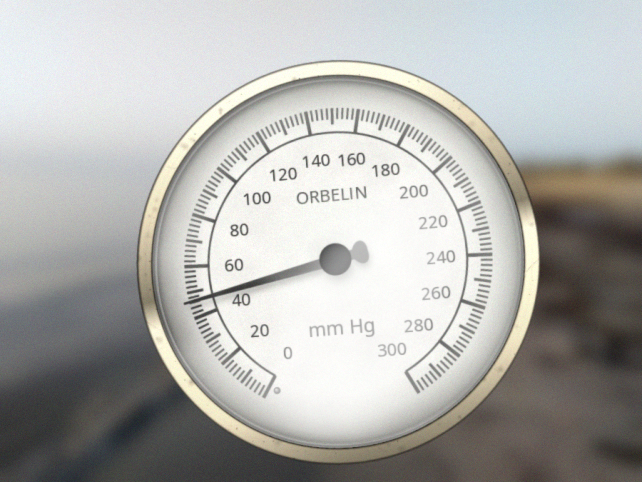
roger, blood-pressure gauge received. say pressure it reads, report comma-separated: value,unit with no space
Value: 46,mmHg
